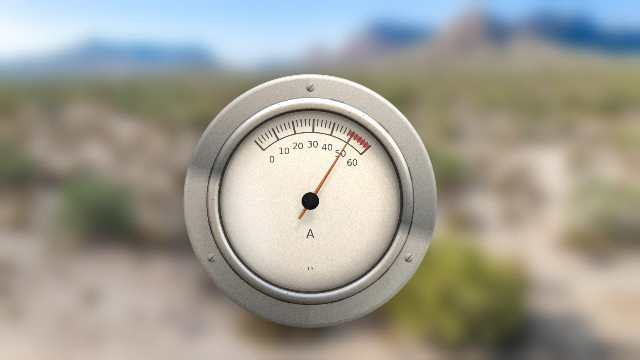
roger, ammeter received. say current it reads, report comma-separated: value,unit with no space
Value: 50,A
